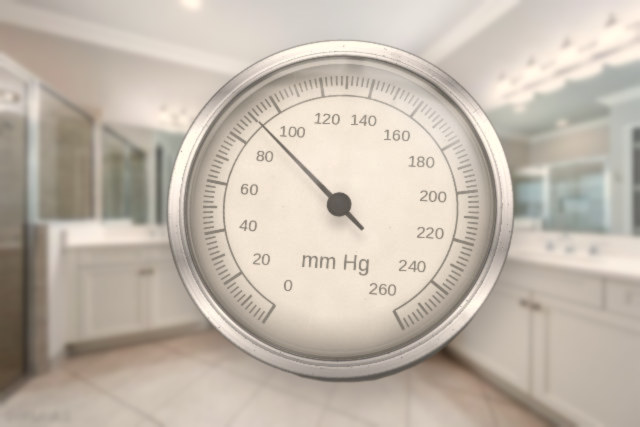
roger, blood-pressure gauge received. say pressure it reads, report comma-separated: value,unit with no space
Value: 90,mmHg
